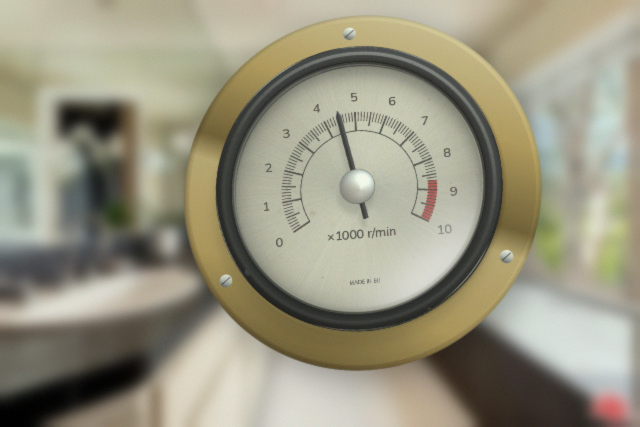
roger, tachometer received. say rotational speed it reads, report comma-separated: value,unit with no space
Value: 4500,rpm
